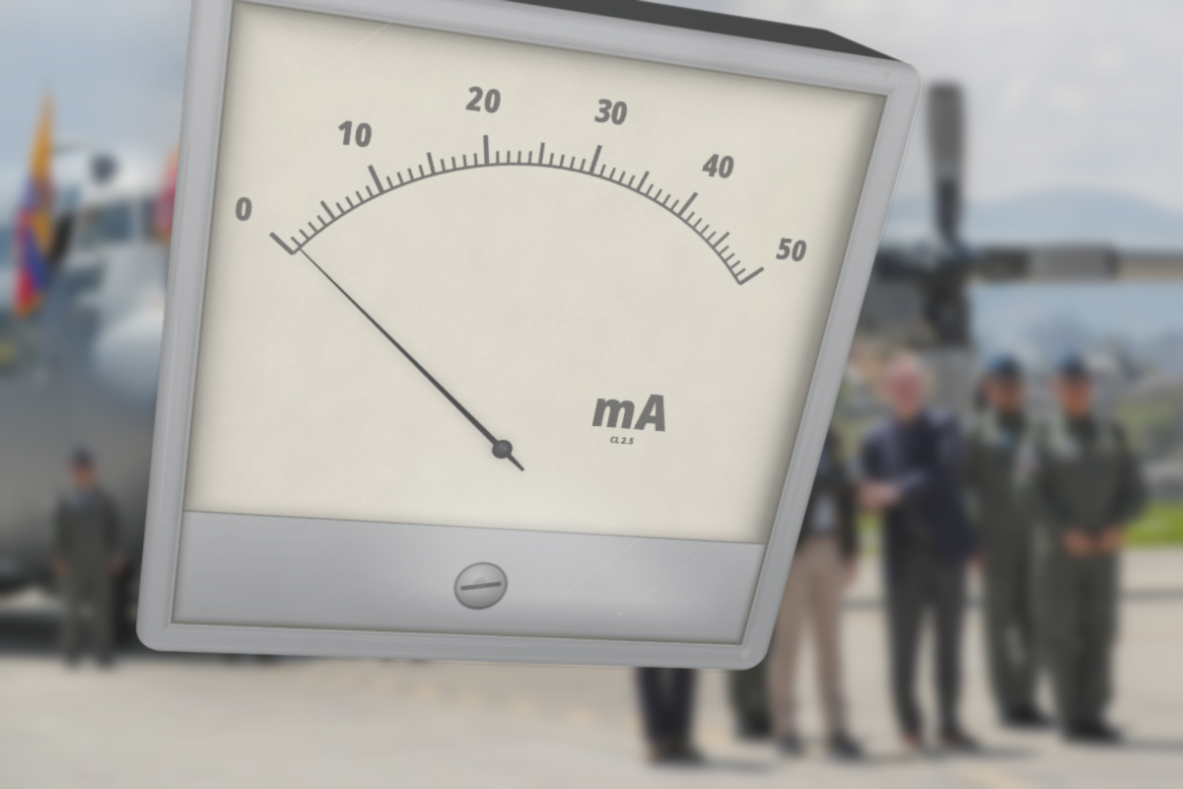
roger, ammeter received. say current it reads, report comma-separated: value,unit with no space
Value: 1,mA
